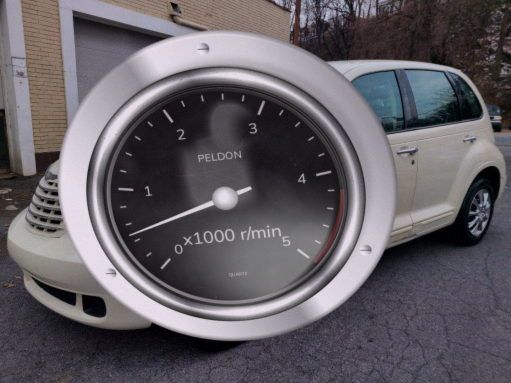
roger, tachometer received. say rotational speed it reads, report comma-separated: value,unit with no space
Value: 500,rpm
